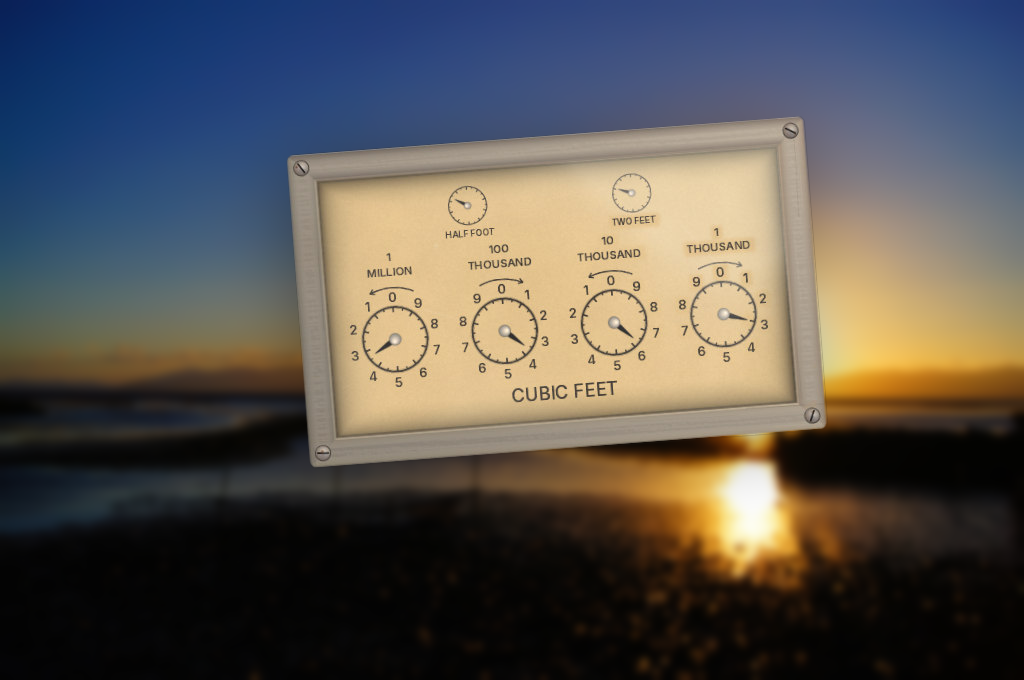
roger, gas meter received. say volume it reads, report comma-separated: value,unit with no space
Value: 336300,ft³
